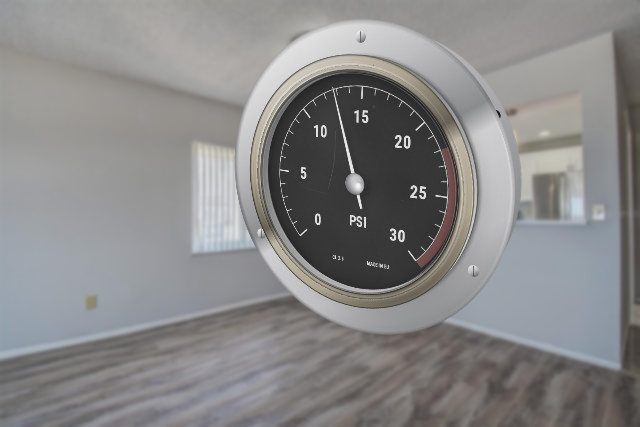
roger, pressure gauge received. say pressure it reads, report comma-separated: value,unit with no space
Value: 13,psi
